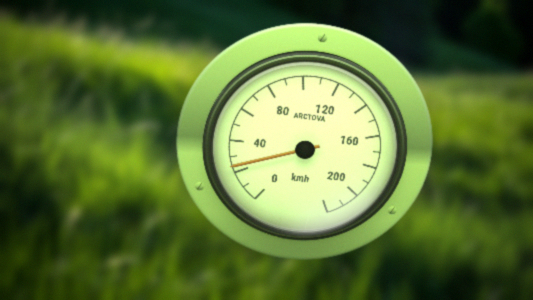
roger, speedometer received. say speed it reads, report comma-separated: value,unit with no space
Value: 25,km/h
